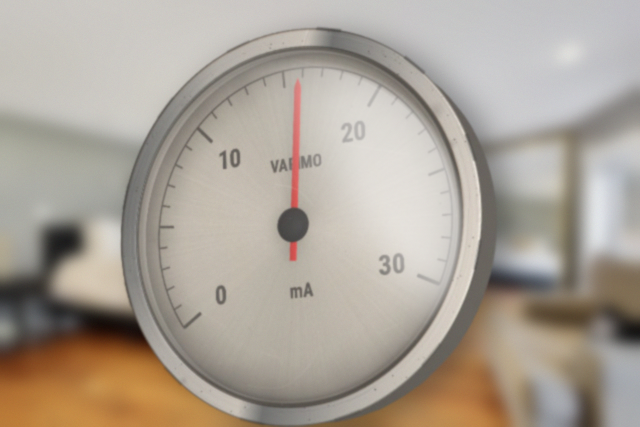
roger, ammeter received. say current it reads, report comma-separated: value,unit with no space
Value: 16,mA
